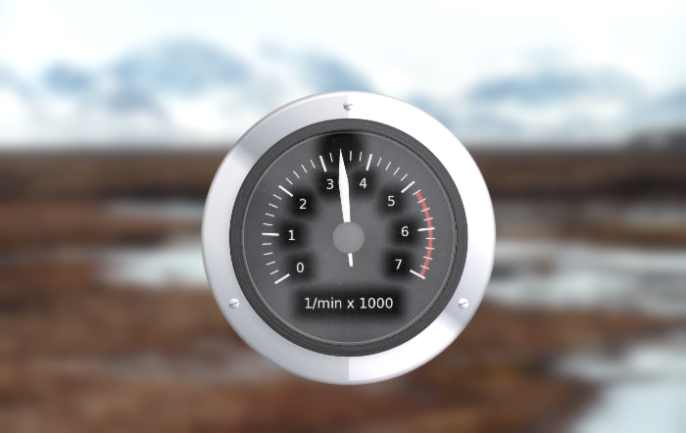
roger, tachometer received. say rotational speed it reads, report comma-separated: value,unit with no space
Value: 3400,rpm
